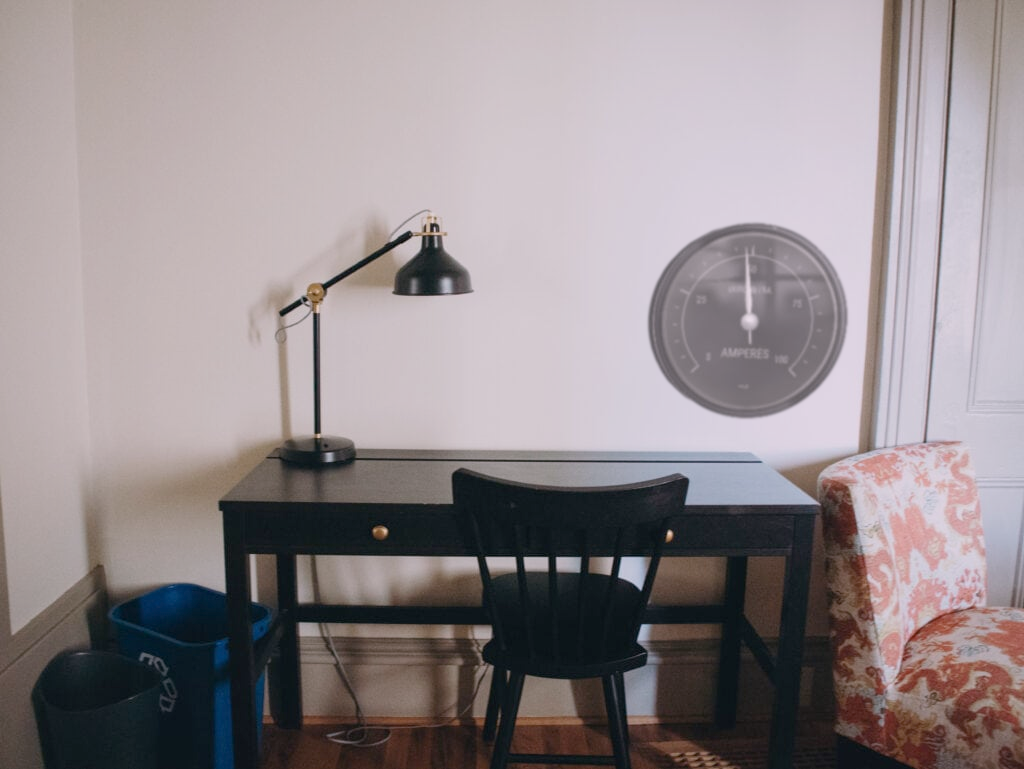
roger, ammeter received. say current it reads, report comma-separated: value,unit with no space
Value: 47.5,A
